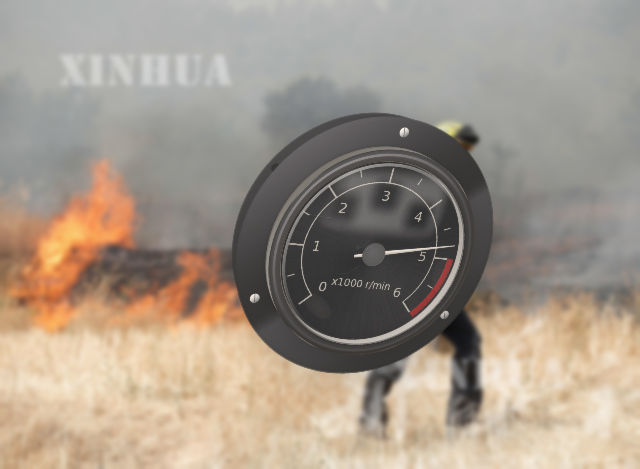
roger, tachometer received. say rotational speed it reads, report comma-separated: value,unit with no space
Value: 4750,rpm
